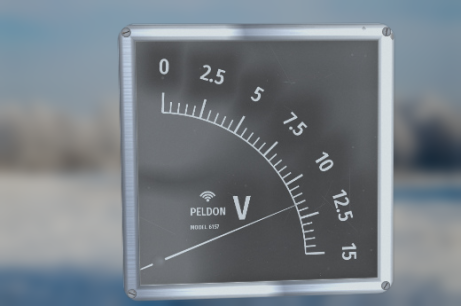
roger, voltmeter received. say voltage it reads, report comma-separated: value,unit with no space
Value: 11.5,V
